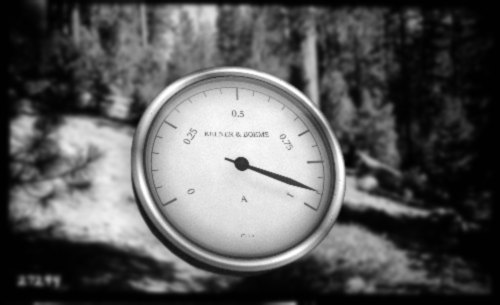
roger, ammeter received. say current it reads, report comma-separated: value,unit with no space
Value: 0.95,A
